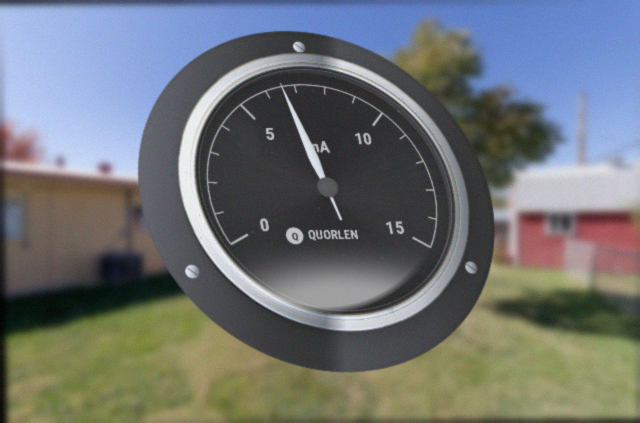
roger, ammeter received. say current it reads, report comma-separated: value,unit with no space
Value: 6.5,mA
